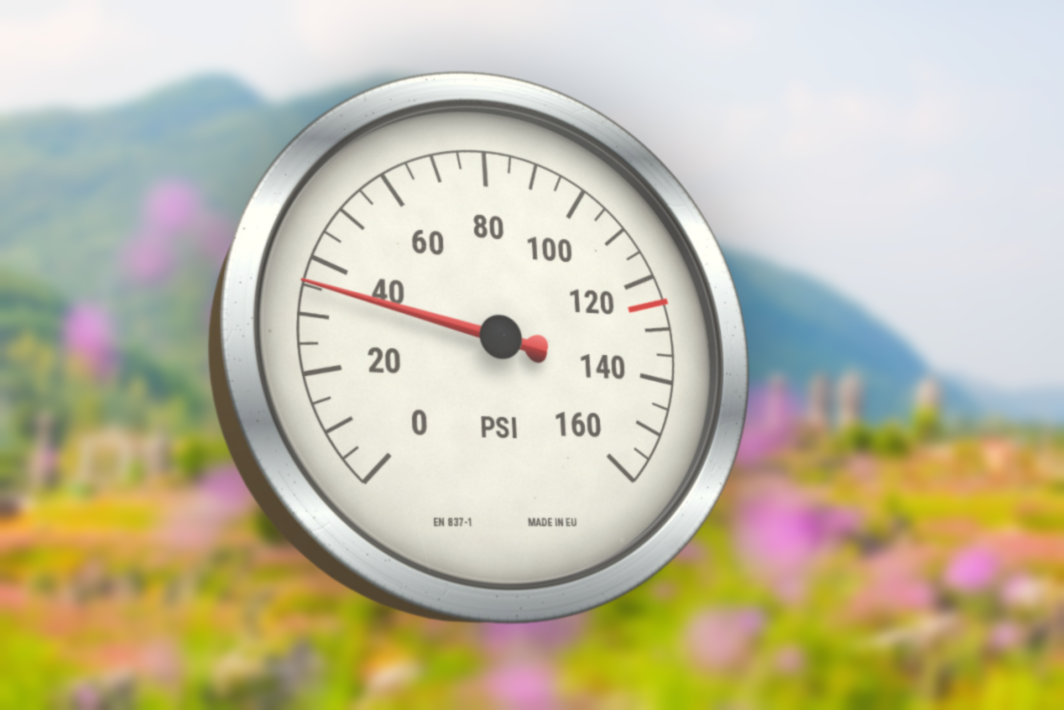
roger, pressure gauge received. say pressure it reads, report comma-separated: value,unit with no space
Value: 35,psi
